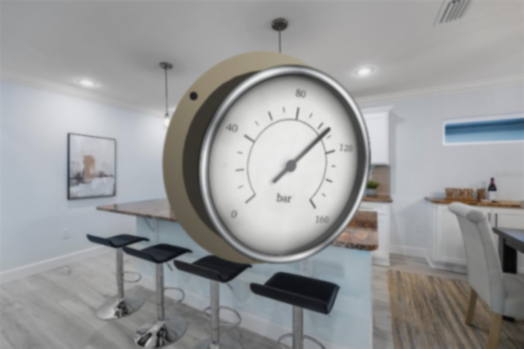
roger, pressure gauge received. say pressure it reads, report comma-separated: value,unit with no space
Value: 105,bar
